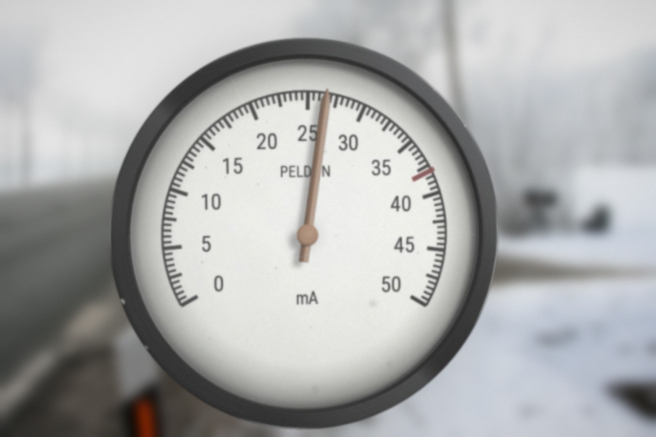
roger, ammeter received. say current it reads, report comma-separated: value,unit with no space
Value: 26.5,mA
